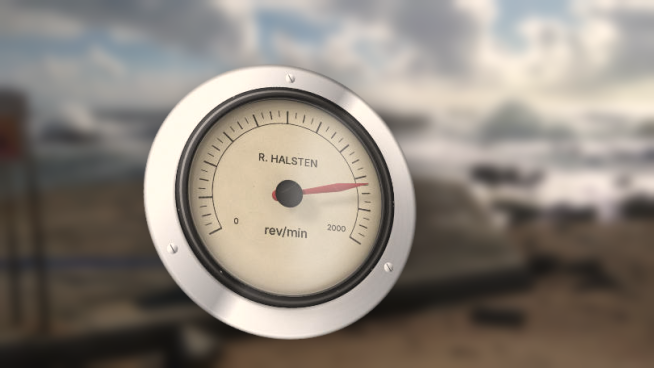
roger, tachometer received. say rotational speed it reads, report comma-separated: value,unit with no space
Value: 1650,rpm
